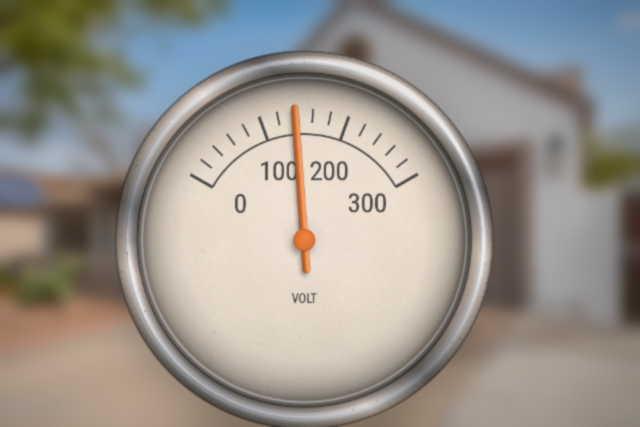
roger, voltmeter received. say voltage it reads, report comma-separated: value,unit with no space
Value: 140,V
